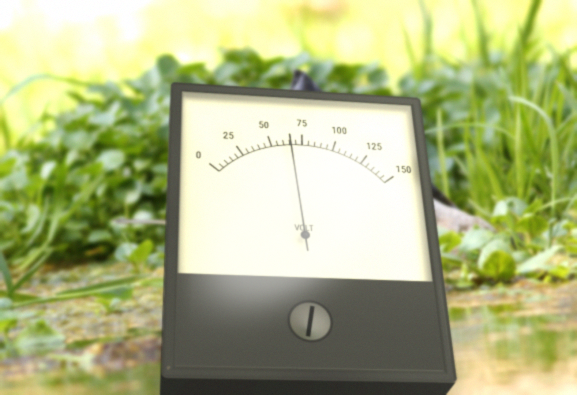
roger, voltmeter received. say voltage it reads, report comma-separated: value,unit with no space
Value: 65,V
